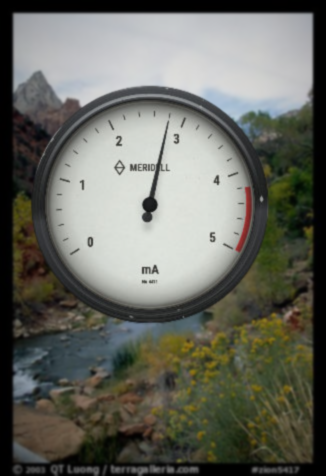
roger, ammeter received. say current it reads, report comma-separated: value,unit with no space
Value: 2.8,mA
